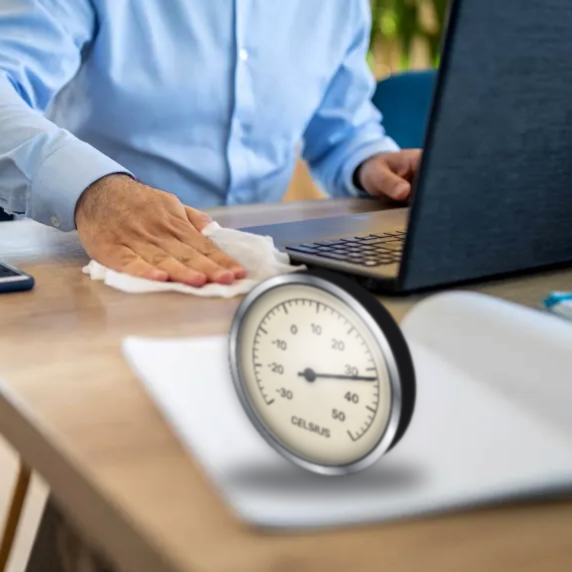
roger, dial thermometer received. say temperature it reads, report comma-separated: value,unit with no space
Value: 32,°C
